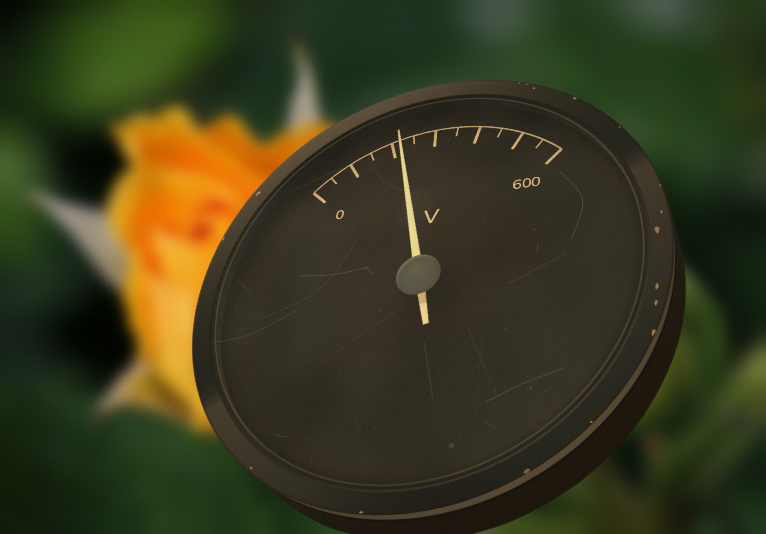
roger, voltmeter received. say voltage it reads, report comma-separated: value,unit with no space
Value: 225,V
